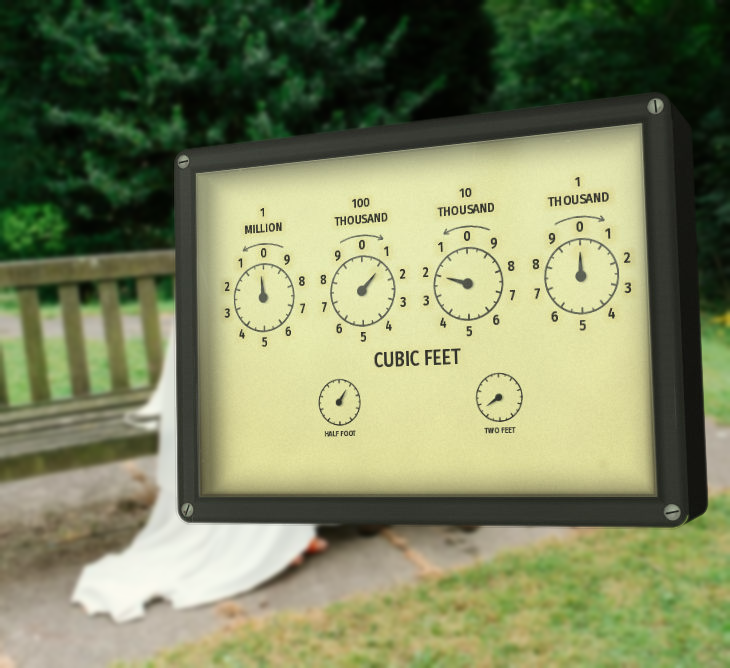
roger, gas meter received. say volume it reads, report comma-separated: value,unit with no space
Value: 12000,ft³
